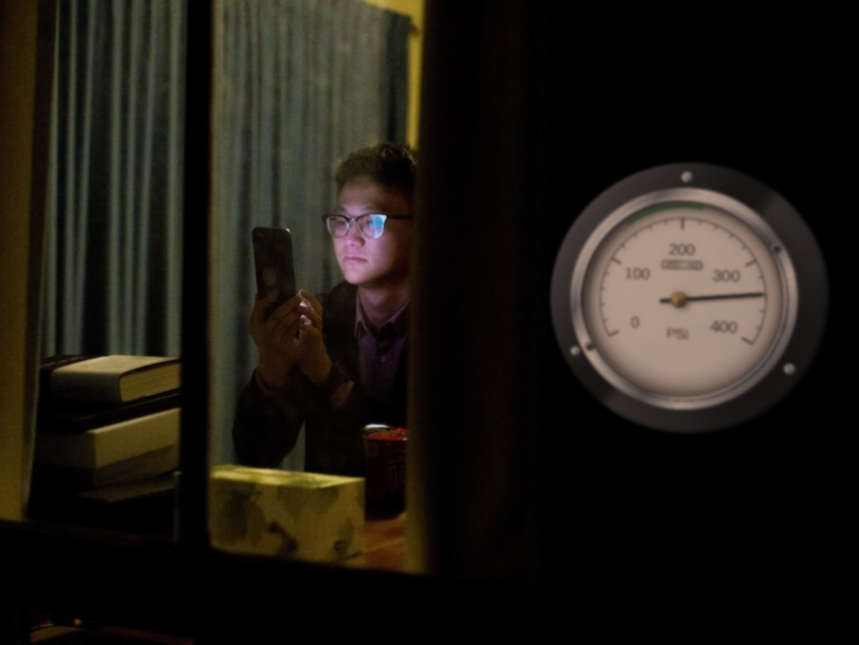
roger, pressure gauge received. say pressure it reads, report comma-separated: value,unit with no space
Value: 340,psi
